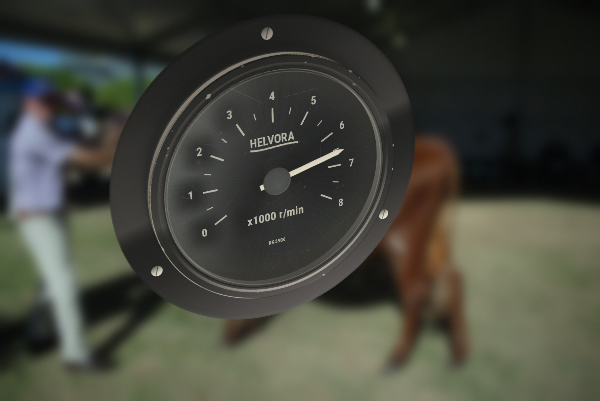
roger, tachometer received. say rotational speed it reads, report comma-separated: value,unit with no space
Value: 6500,rpm
